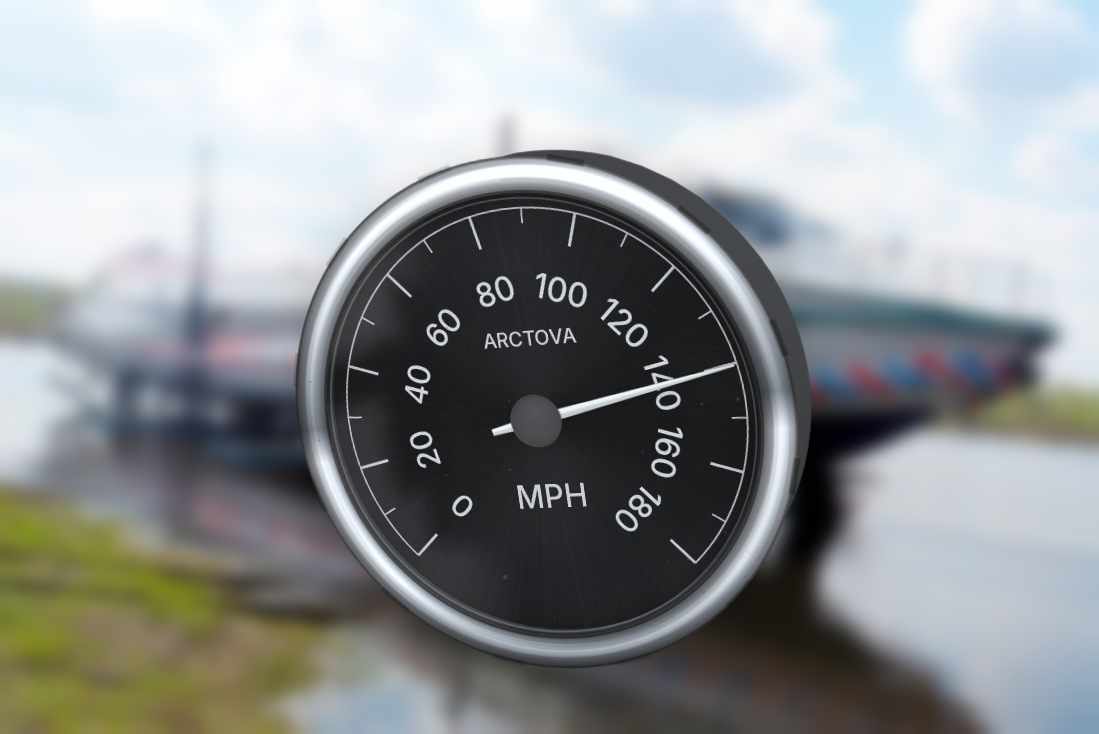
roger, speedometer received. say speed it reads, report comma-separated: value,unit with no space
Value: 140,mph
